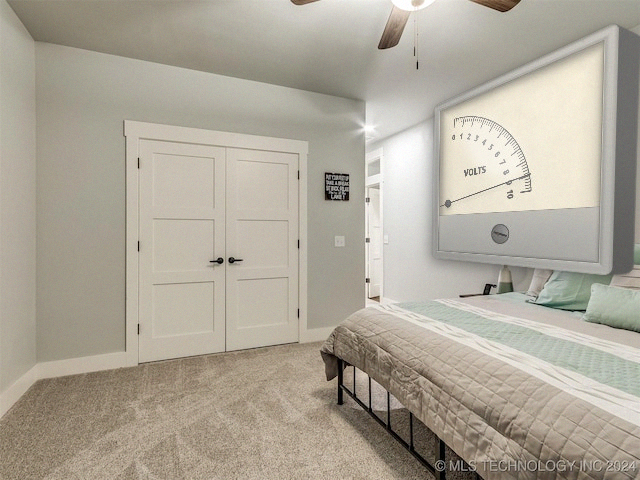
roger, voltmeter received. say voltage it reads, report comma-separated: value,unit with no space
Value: 9,V
